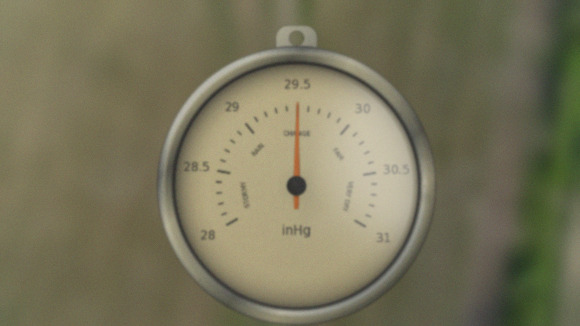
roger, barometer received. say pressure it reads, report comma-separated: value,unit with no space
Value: 29.5,inHg
